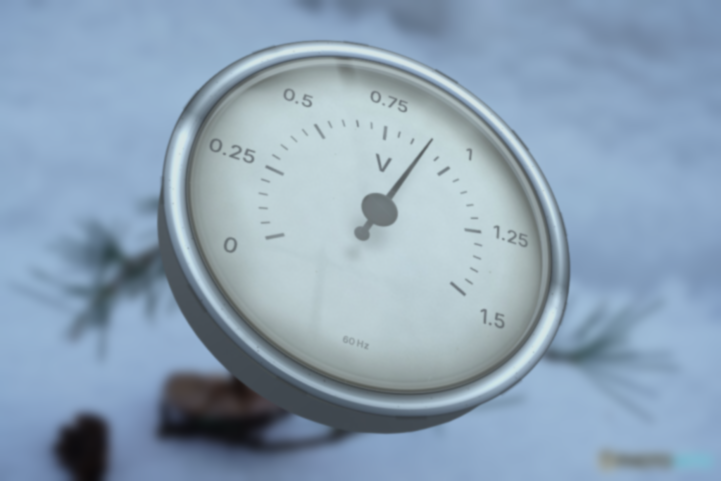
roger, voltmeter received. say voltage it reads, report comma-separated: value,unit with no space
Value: 0.9,V
